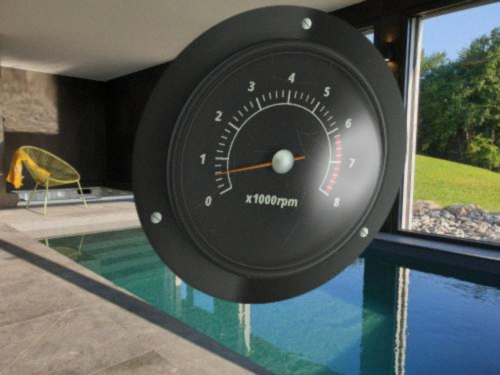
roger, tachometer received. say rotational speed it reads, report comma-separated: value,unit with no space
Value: 600,rpm
